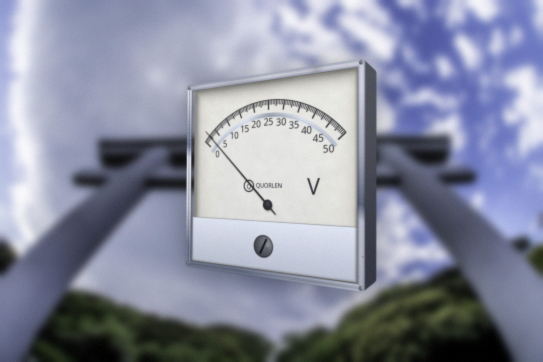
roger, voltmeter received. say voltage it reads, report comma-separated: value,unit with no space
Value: 2.5,V
